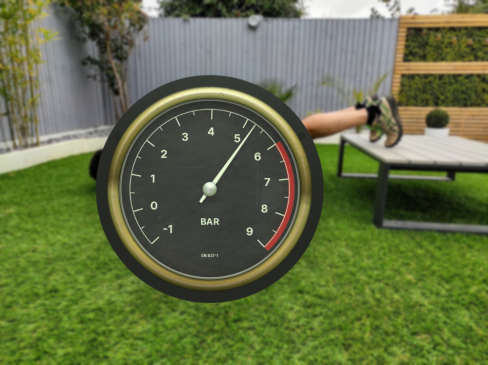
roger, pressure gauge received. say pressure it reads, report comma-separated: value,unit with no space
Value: 5.25,bar
